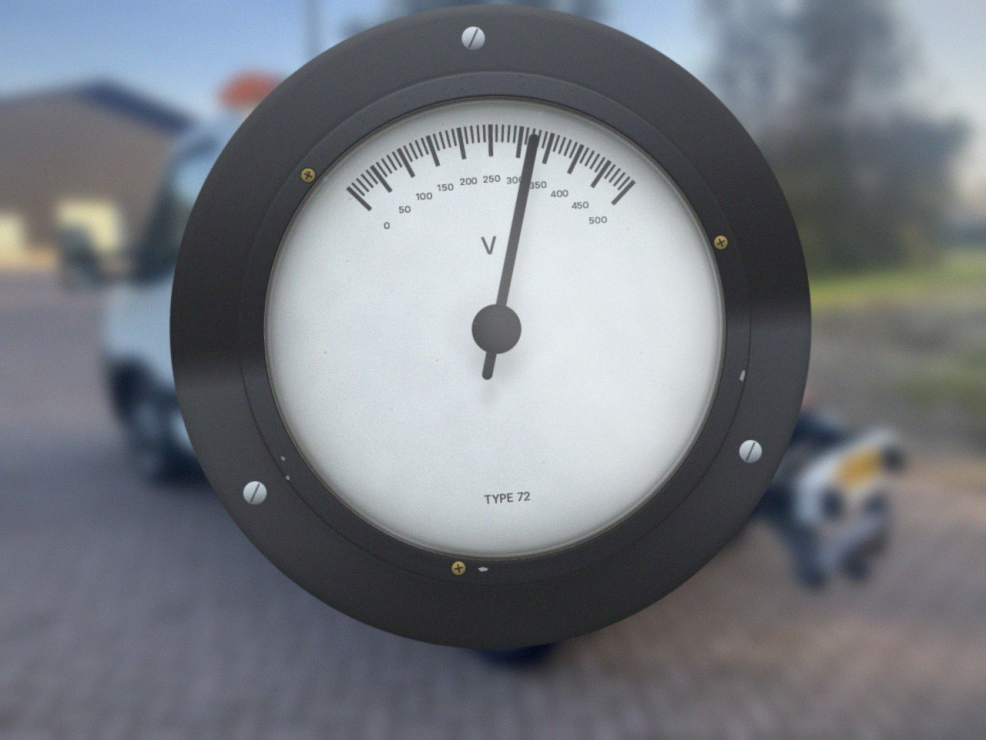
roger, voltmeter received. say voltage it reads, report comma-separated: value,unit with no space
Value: 320,V
